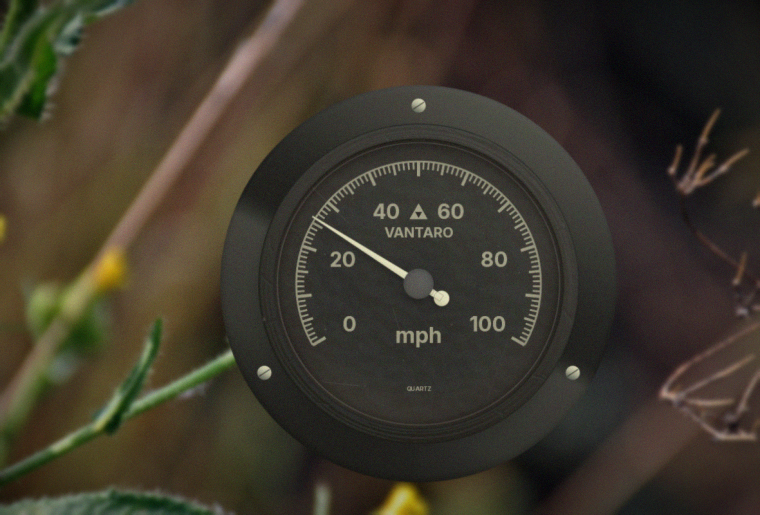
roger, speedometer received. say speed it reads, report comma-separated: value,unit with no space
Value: 26,mph
